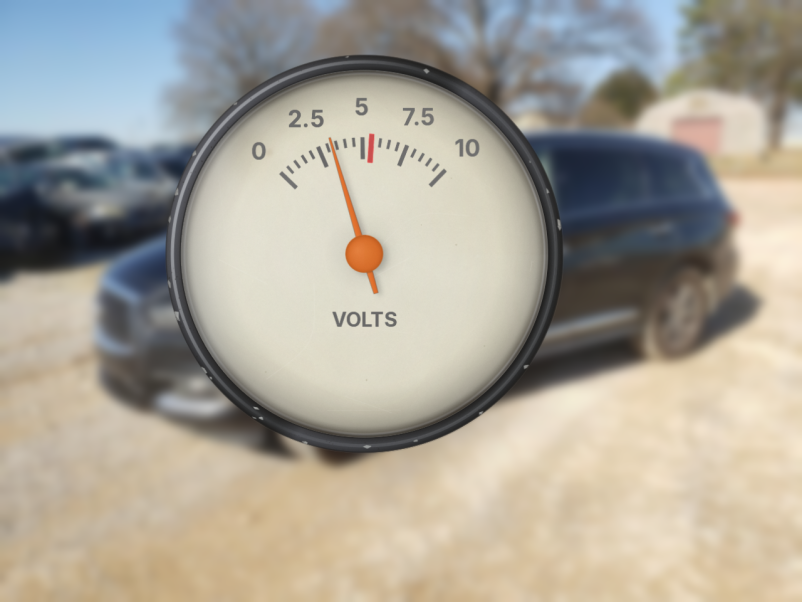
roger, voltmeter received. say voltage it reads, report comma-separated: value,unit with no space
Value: 3.25,V
